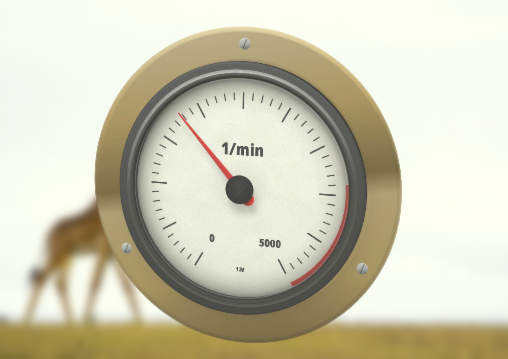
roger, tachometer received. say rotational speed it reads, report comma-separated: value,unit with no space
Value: 1800,rpm
